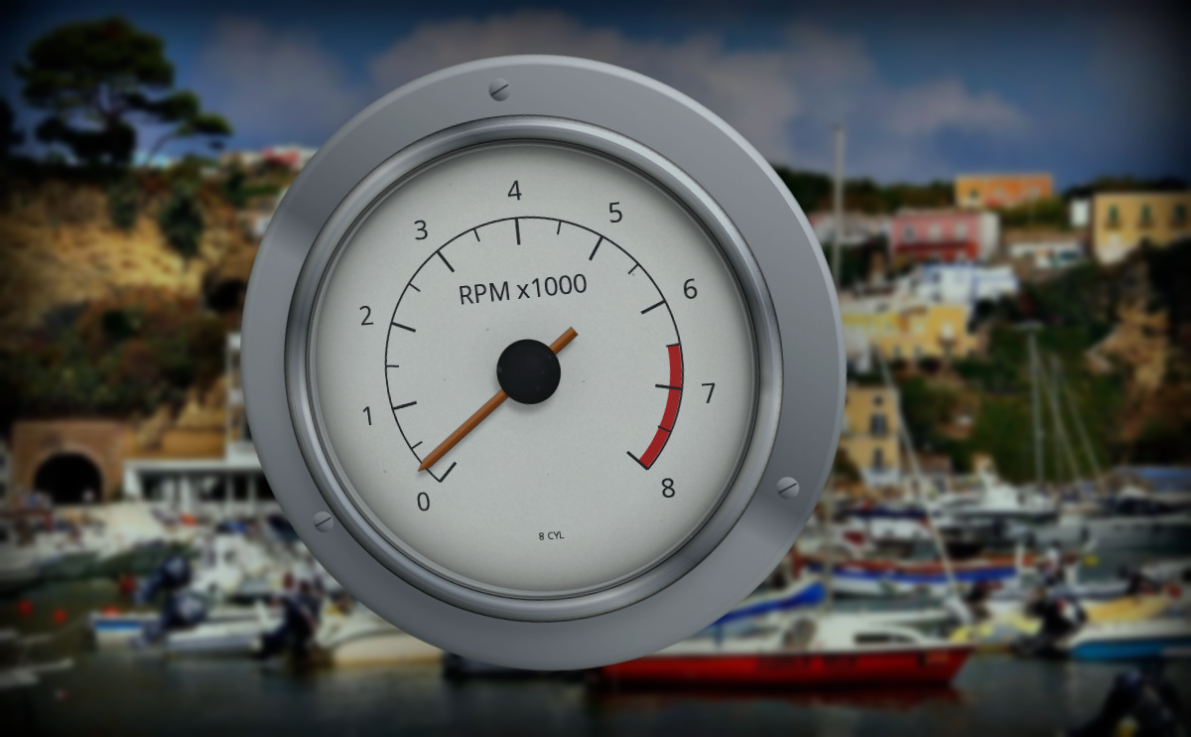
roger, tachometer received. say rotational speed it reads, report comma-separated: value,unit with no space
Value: 250,rpm
